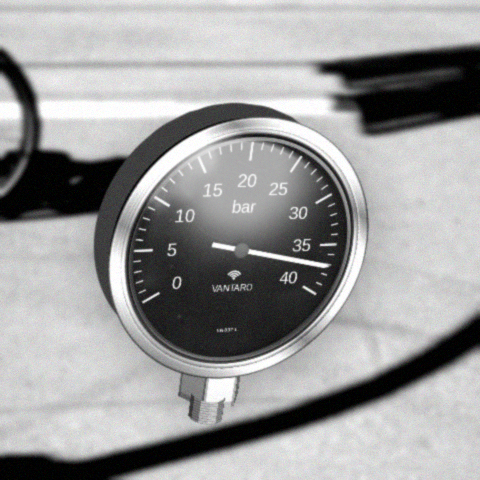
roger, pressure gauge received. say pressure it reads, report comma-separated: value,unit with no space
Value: 37,bar
